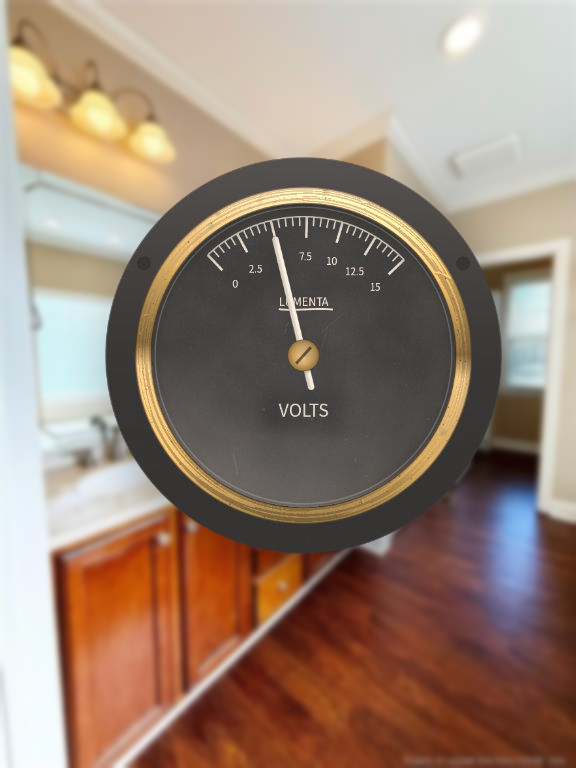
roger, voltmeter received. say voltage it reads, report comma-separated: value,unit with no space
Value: 5,V
